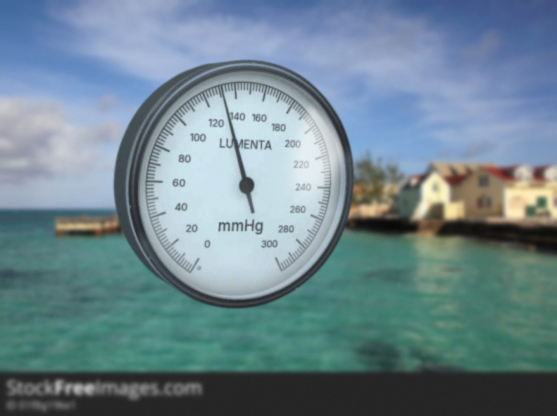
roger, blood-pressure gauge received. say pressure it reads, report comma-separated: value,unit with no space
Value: 130,mmHg
